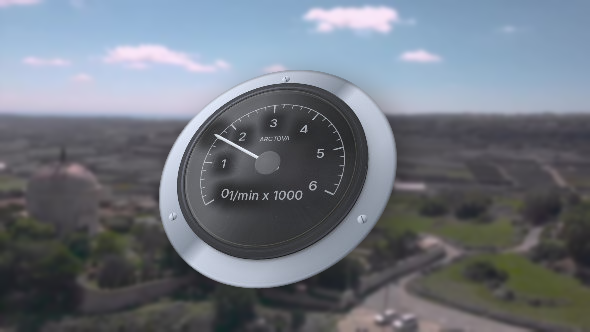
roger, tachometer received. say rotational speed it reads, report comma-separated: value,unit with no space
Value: 1600,rpm
